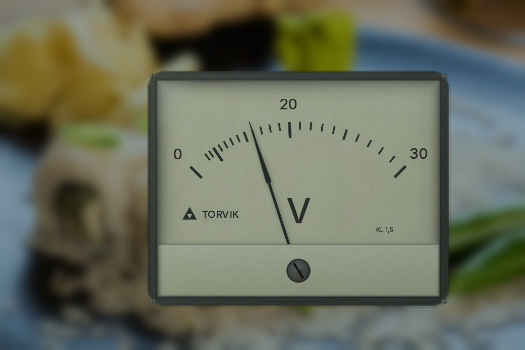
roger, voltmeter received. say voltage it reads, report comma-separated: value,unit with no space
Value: 16,V
